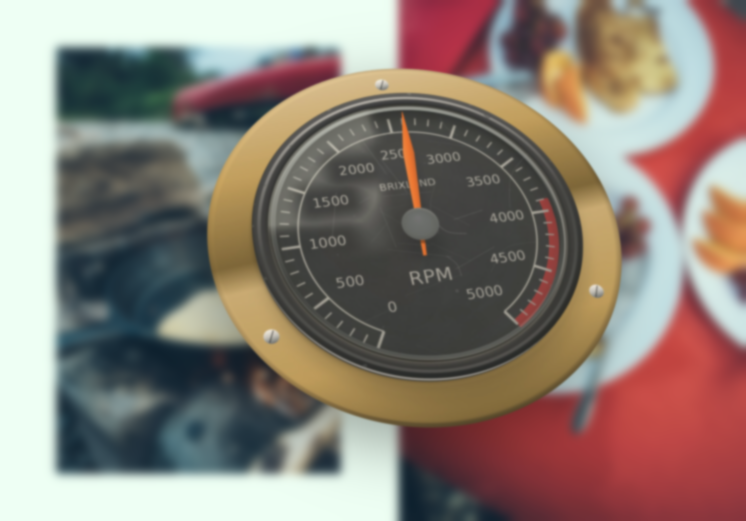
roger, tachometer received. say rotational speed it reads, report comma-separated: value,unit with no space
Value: 2600,rpm
